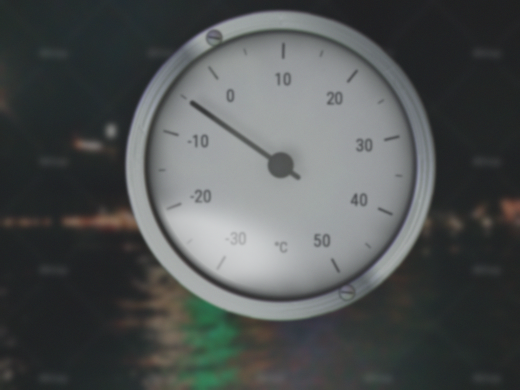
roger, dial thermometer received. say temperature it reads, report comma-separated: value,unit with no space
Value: -5,°C
